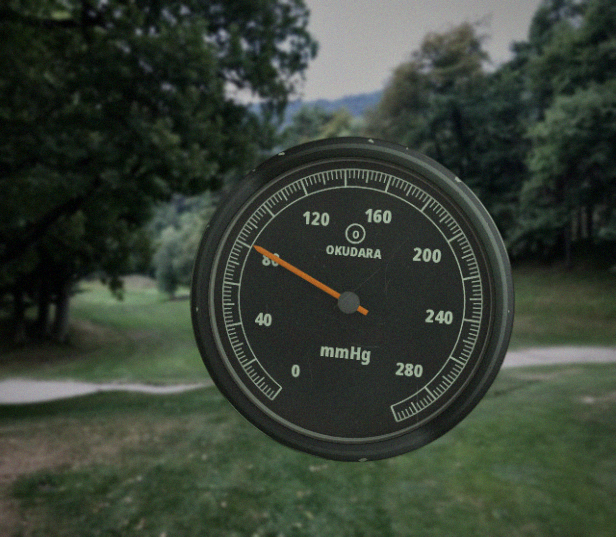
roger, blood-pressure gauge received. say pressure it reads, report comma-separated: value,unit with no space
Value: 82,mmHg
